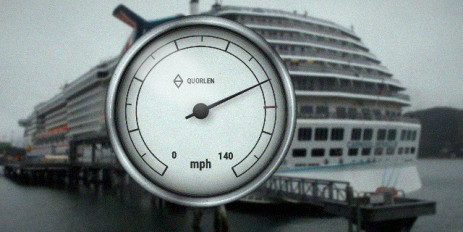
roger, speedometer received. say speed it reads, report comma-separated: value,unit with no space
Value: 100,mph
